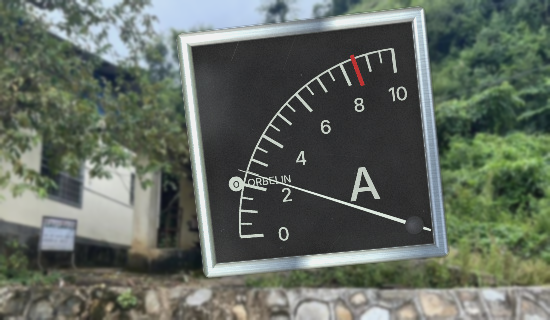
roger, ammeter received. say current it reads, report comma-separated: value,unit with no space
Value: 2.5,A
